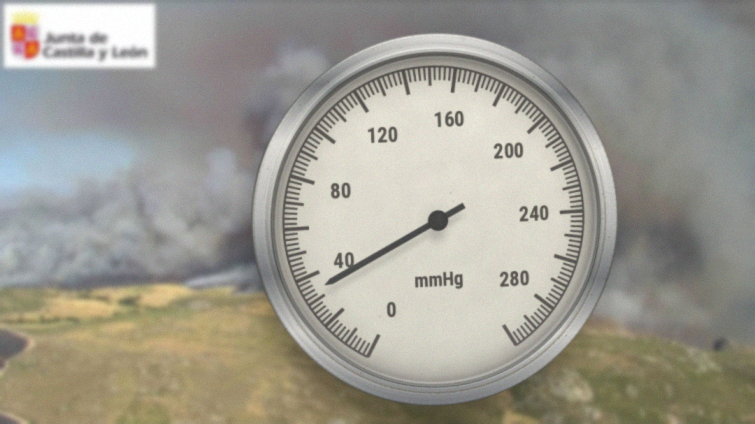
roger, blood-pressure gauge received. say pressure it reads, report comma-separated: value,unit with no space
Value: 34,mmHg
